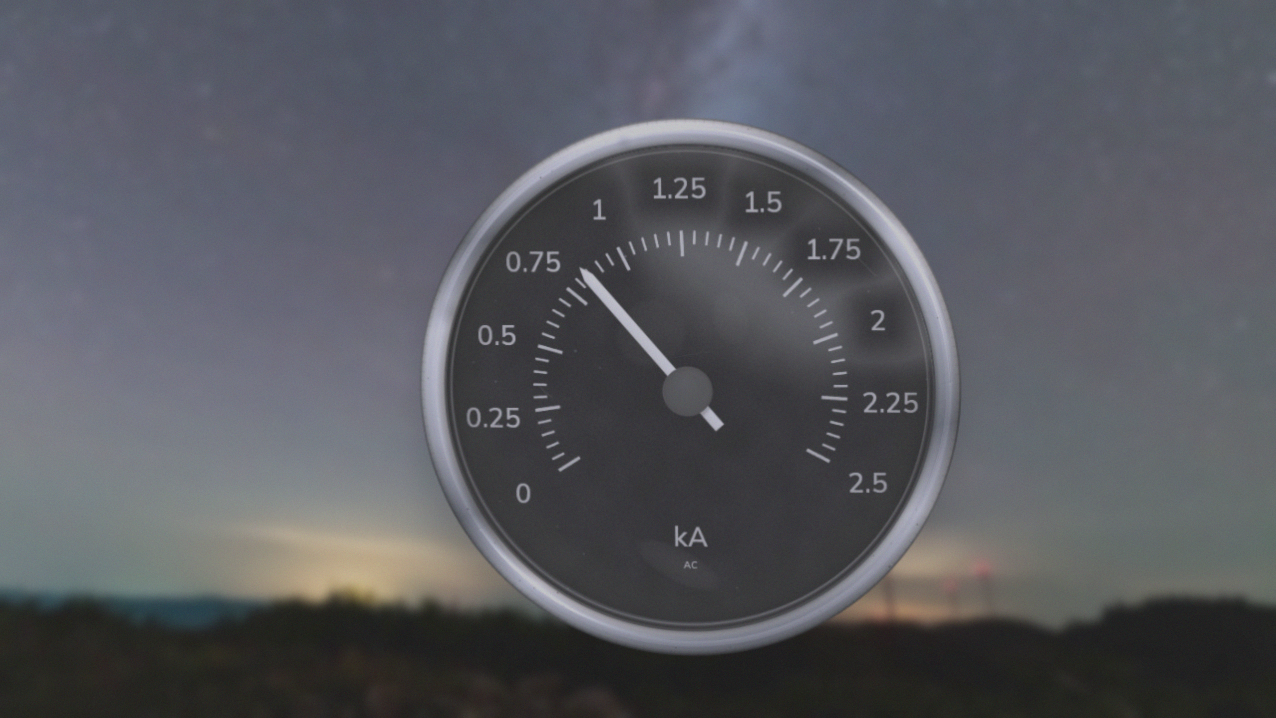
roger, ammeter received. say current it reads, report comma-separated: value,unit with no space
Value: 0.85,kA
